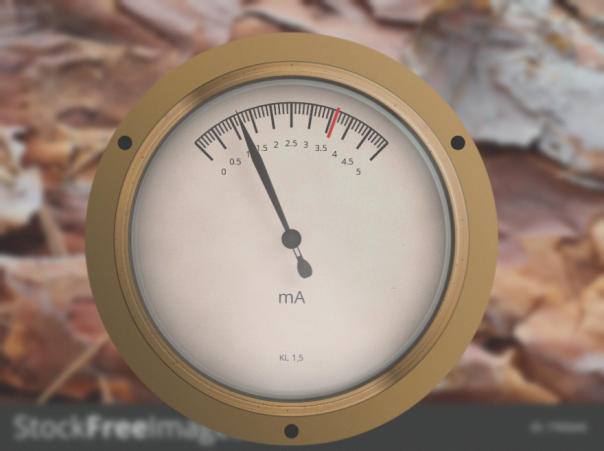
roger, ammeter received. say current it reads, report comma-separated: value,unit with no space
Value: 1.2,mA
